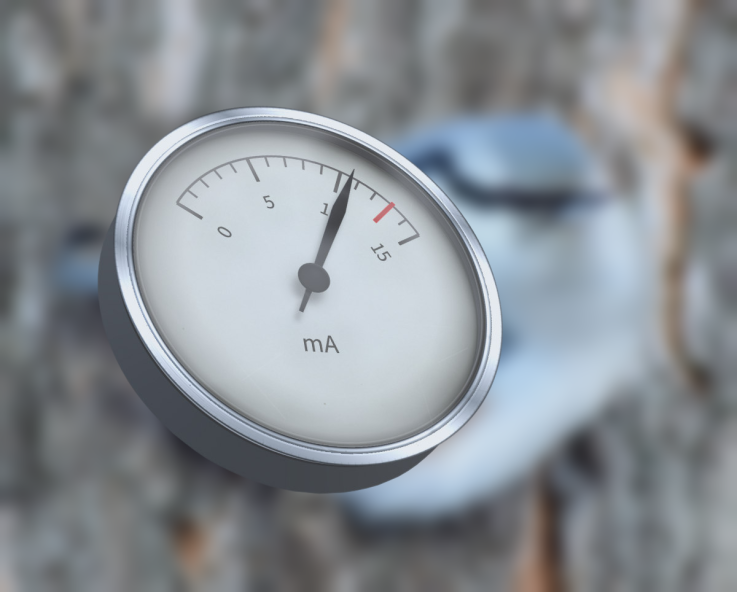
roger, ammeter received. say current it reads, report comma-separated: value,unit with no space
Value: 10.5,mA
